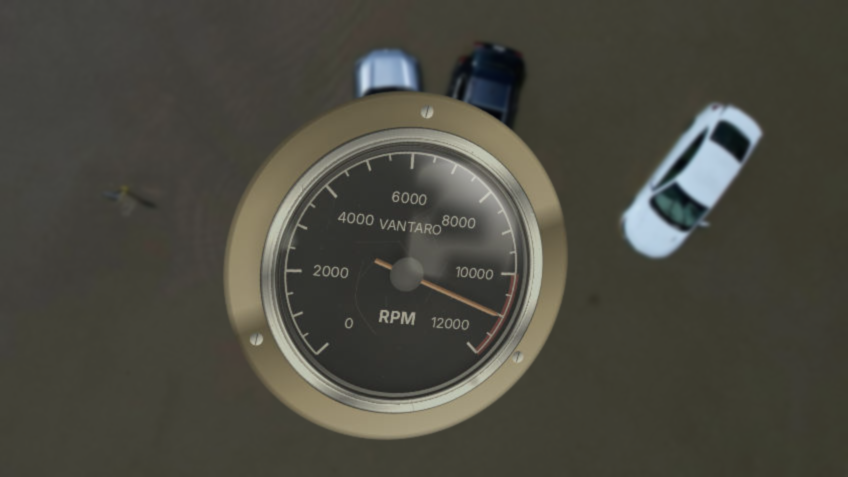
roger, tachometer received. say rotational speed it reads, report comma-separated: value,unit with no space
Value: 11000,rpm
